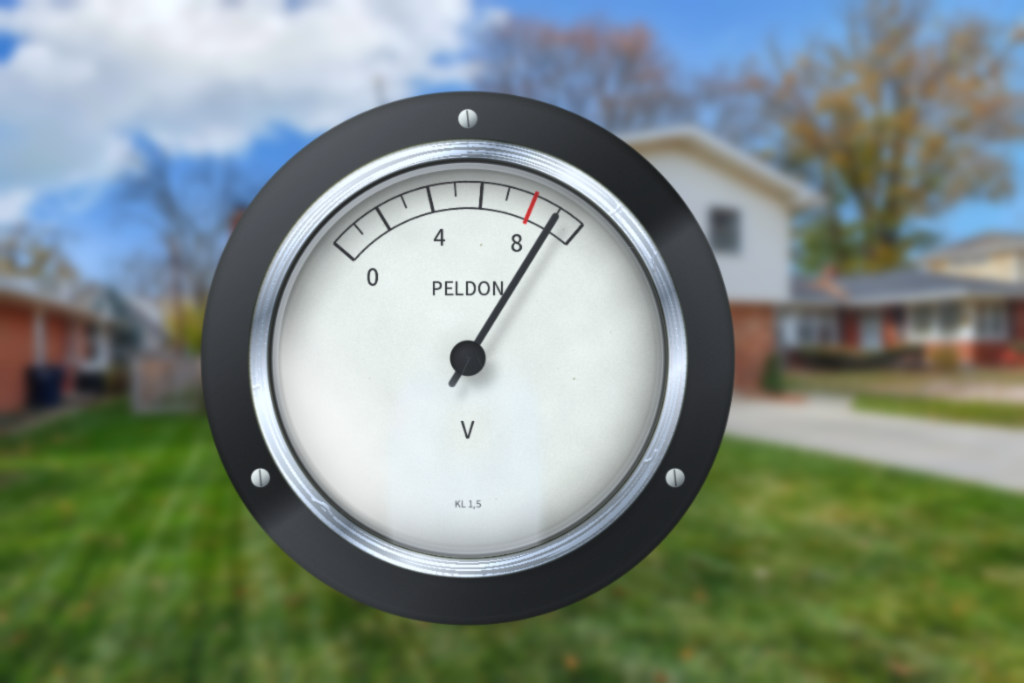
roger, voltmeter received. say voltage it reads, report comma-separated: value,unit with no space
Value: 9,V
